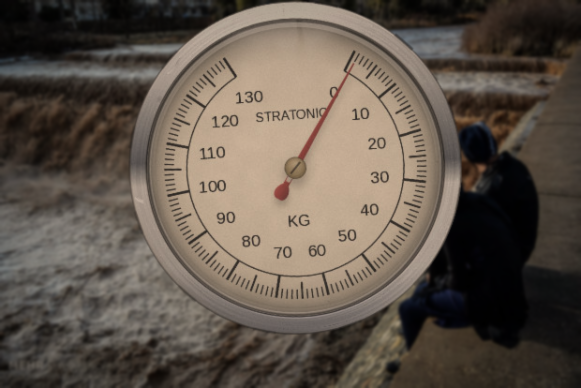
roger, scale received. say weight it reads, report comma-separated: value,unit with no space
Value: 1,kg
